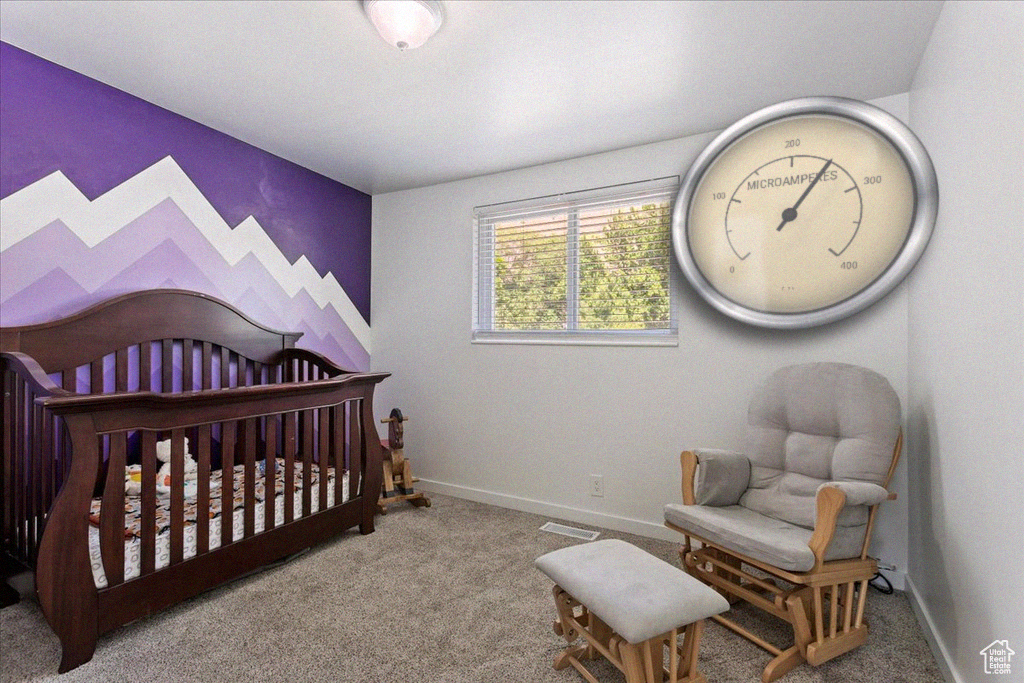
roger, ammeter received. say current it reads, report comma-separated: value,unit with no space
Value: 250,µA
